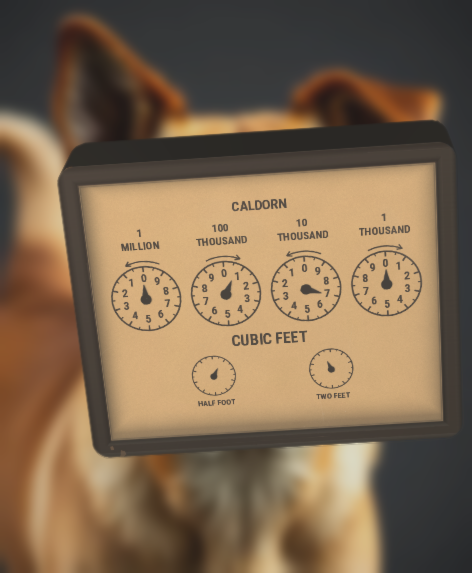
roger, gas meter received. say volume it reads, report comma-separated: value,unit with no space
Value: 7000,ft³
